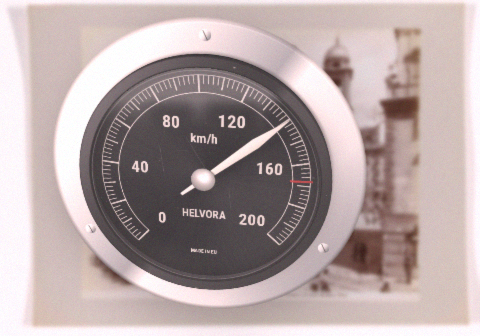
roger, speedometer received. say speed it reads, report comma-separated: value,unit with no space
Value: 140,km/h
